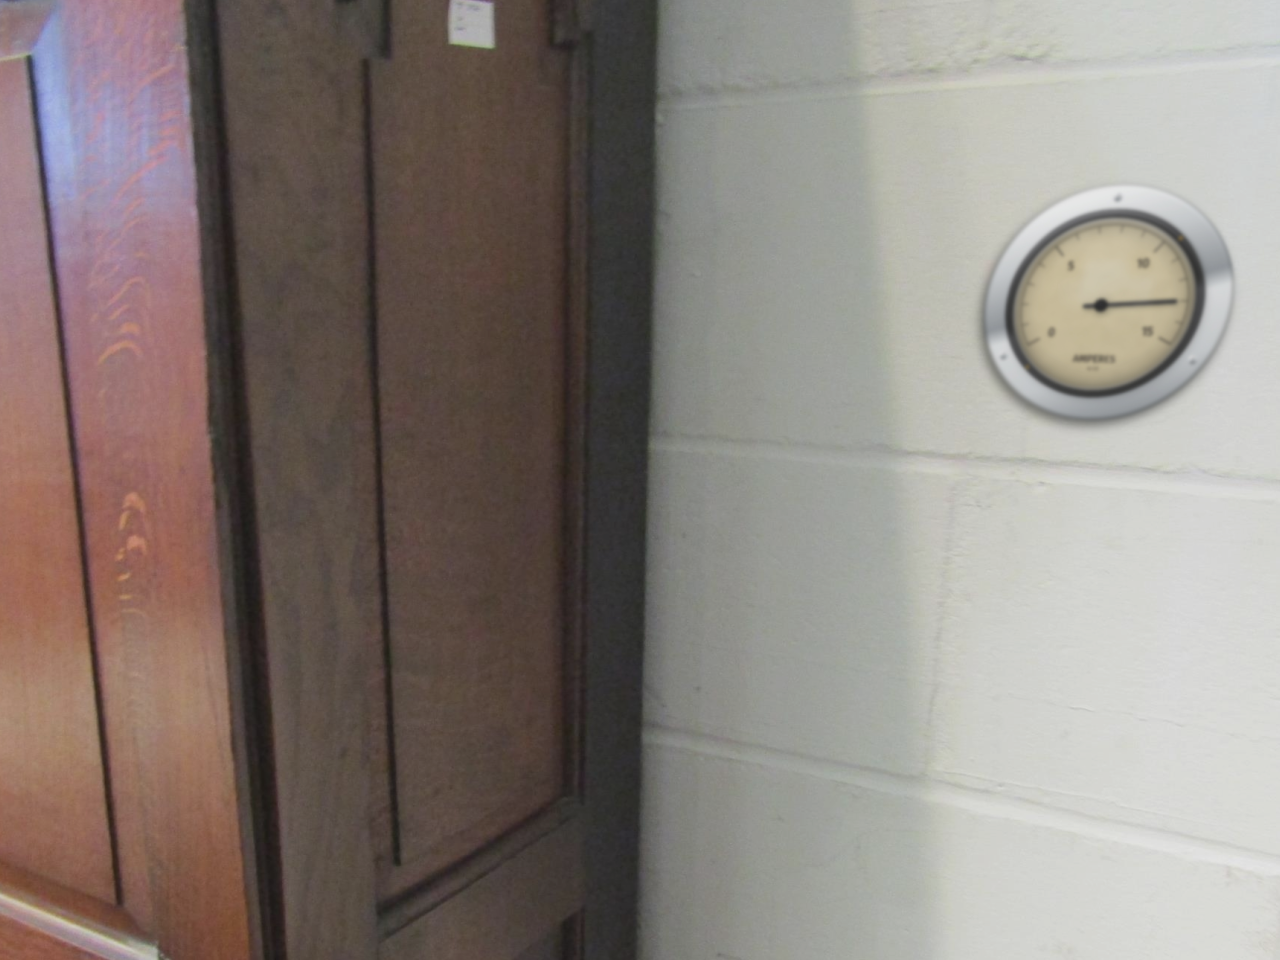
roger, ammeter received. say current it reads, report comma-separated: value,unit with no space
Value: 13,A
